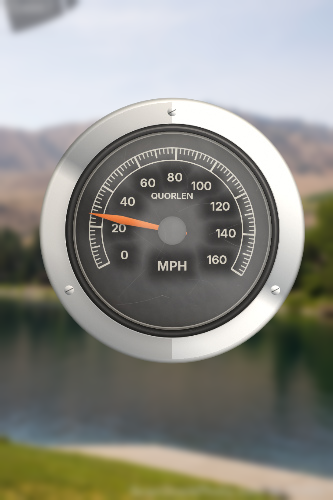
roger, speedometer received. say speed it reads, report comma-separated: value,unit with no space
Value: 26,mph
